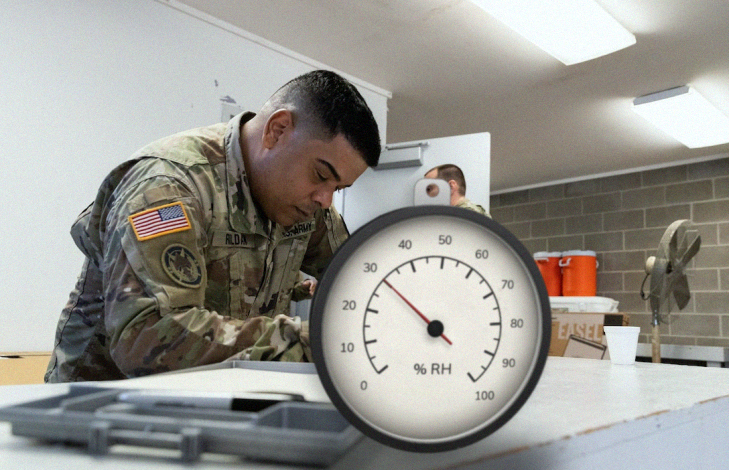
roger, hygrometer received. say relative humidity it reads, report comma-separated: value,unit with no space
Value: 30,%
